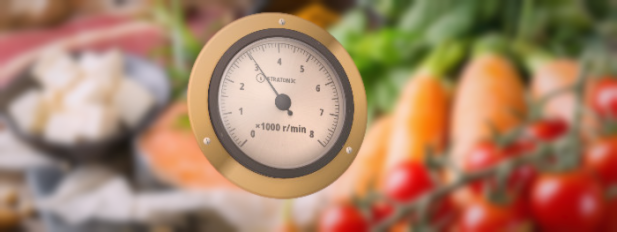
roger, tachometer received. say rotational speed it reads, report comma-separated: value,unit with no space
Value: 3000,rpm
